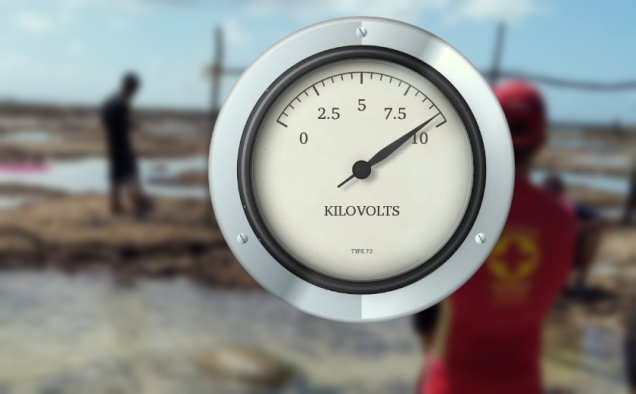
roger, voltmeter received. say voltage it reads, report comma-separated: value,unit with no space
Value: 9.5,kV
